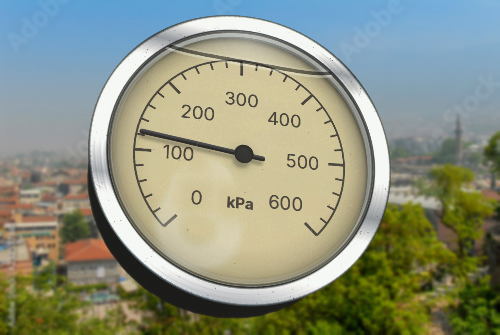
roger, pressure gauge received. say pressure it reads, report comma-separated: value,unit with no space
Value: 120,kPa
